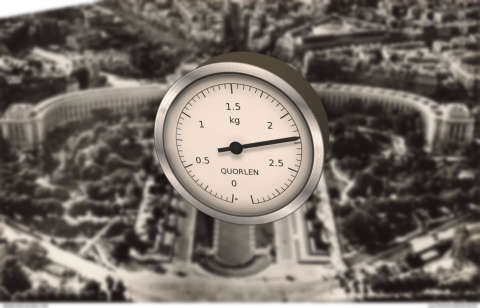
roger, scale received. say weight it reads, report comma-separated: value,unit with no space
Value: 2.2,kg
